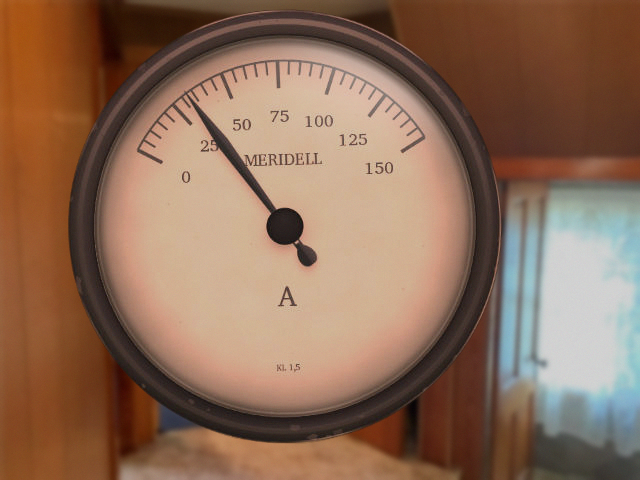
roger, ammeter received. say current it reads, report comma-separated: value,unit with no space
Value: 32.5,A
